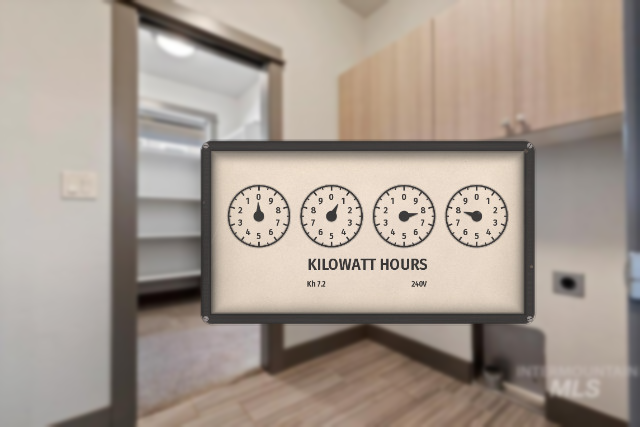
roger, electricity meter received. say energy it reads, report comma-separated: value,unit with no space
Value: 78,kWh
